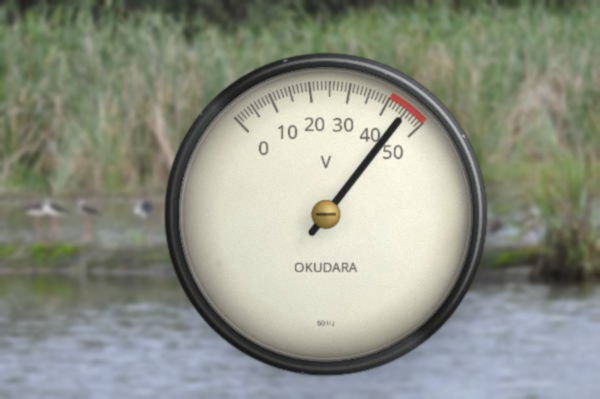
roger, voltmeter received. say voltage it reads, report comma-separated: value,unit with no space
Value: 45,V
